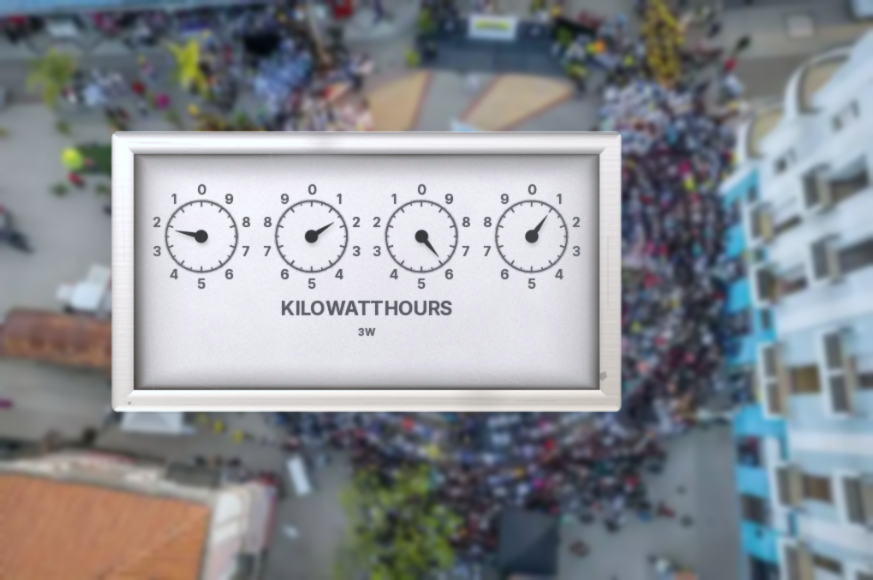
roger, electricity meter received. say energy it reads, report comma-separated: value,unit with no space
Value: 2161,kWh
